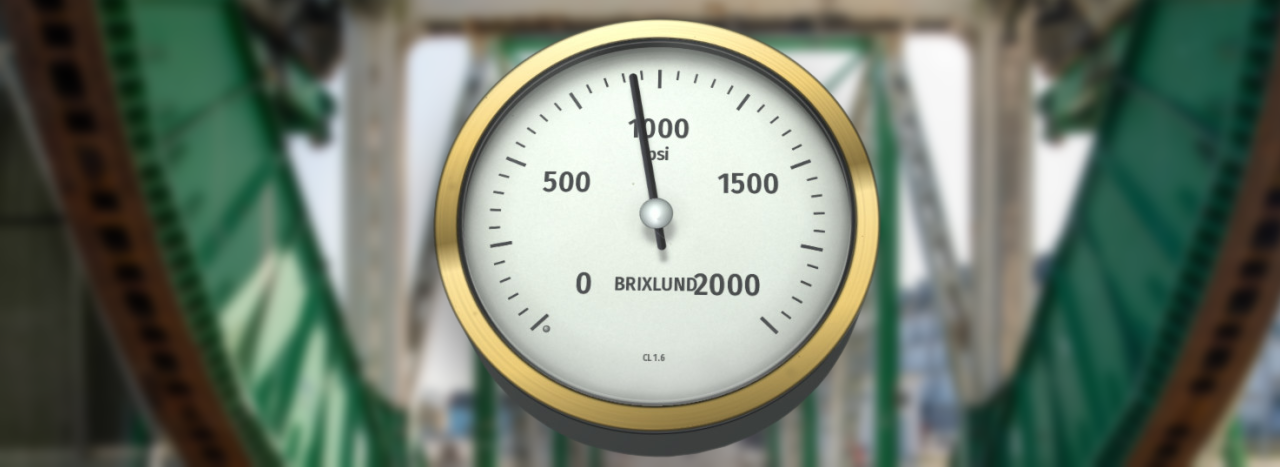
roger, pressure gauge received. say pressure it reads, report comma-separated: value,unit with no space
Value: 925,psi
